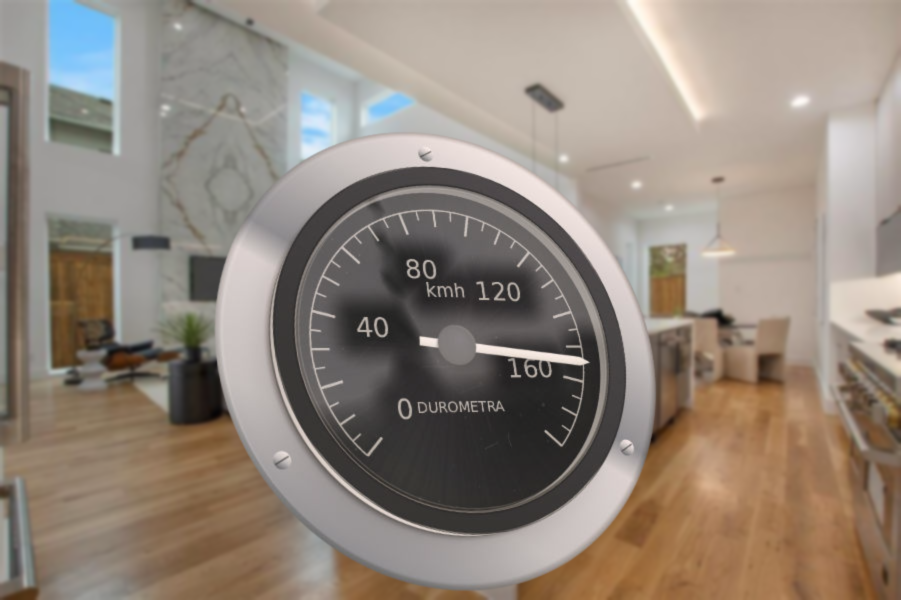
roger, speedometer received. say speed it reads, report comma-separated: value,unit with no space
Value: 155,km/h
